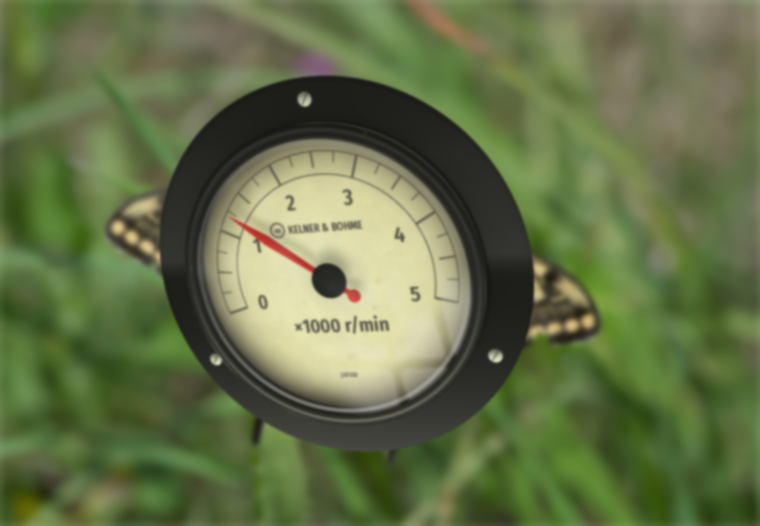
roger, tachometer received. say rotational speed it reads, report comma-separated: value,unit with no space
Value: 1250,rpm
